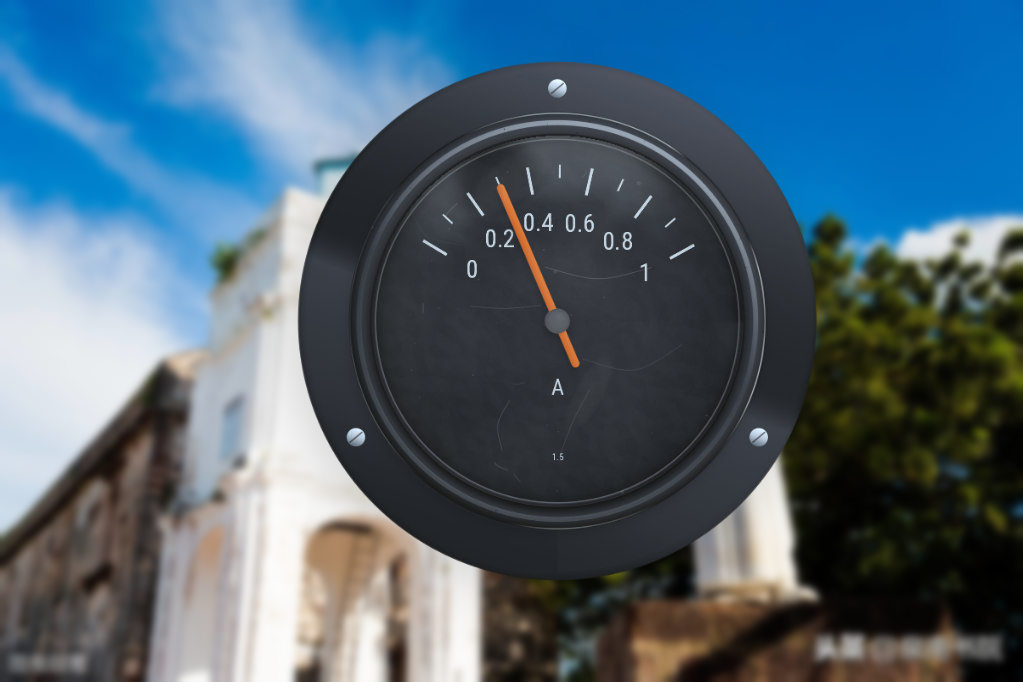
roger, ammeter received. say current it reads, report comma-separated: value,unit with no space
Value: 0.3,A
